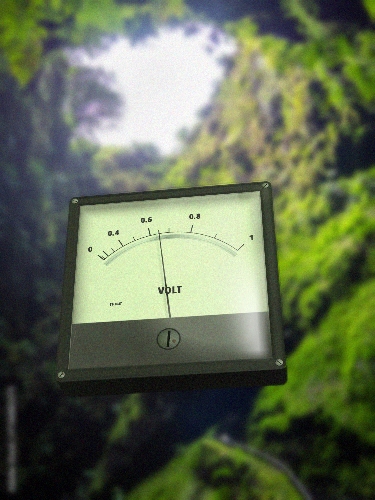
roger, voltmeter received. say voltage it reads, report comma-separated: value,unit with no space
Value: 0.65,V
